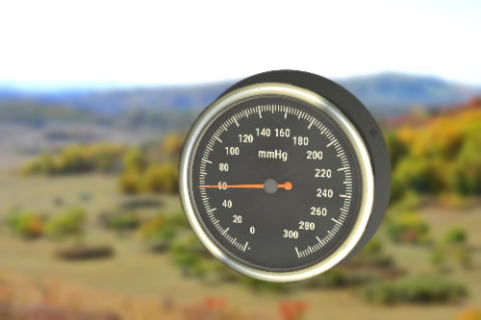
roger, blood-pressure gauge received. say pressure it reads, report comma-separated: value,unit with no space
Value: 60,mmHg
